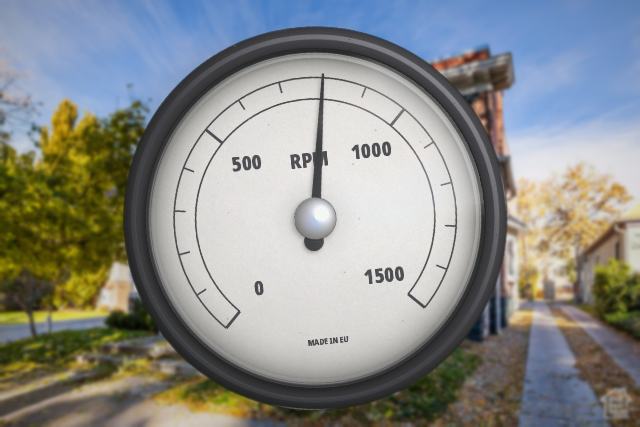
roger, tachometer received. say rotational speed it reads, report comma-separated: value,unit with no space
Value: 800,rpm
